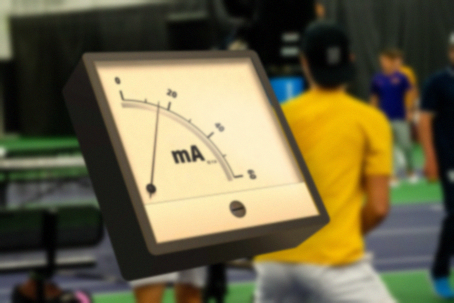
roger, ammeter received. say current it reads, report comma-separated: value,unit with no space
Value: 15,mA
